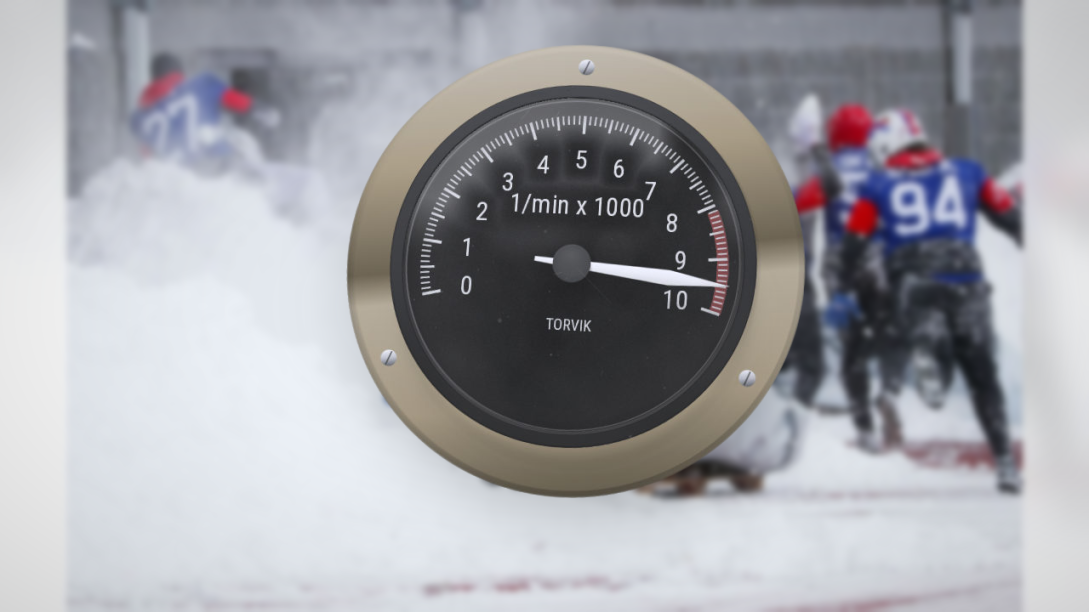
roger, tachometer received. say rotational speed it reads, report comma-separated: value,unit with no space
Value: 9500,rpm
